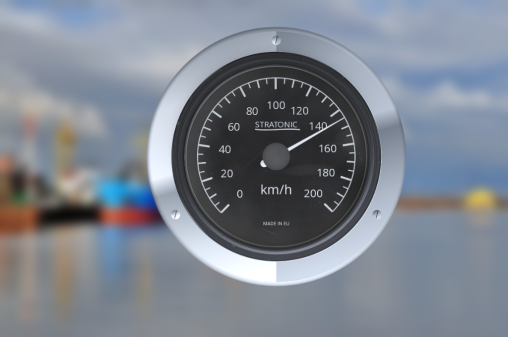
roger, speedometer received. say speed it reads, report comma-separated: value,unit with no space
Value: 145,km/h
